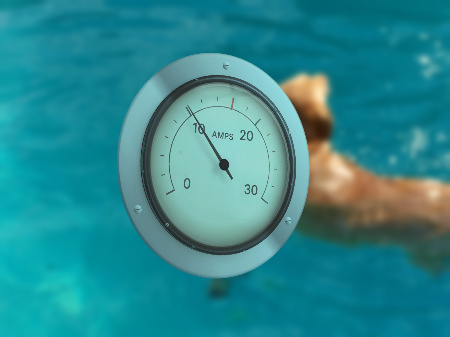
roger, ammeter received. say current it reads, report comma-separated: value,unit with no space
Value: 10,A
